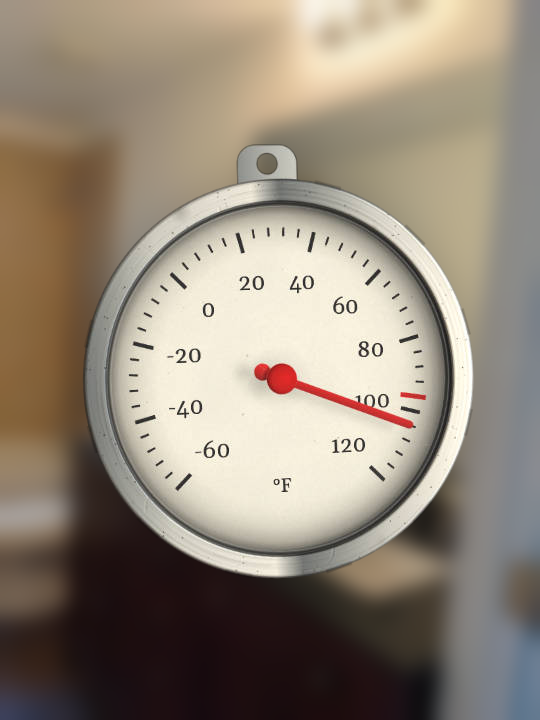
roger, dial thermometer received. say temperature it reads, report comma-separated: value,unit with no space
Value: 104,°F
